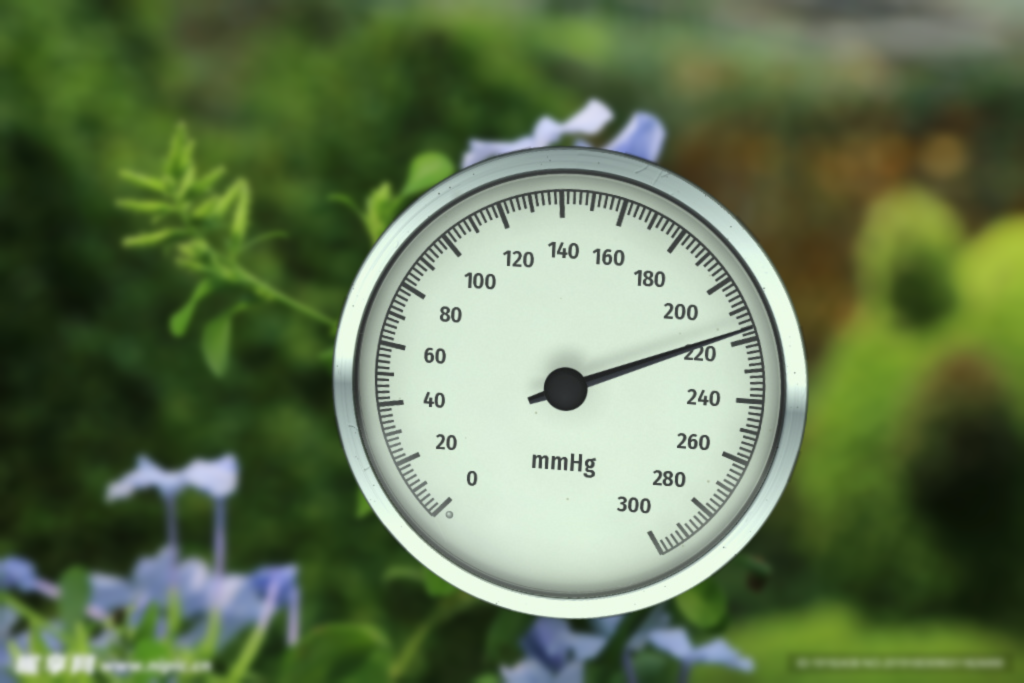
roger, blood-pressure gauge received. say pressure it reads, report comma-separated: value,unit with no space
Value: 216,mmHg
